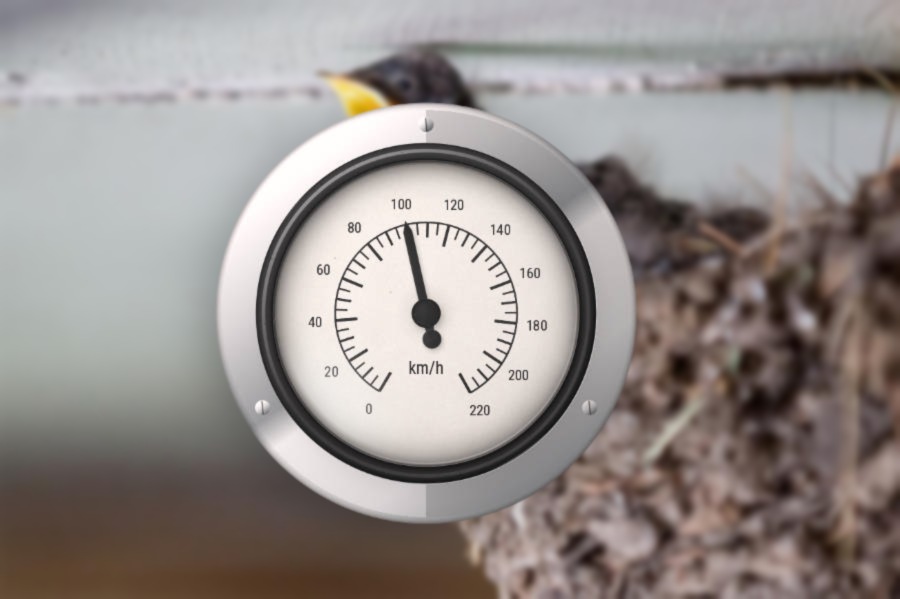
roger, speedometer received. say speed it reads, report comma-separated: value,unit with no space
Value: 100,km/h
